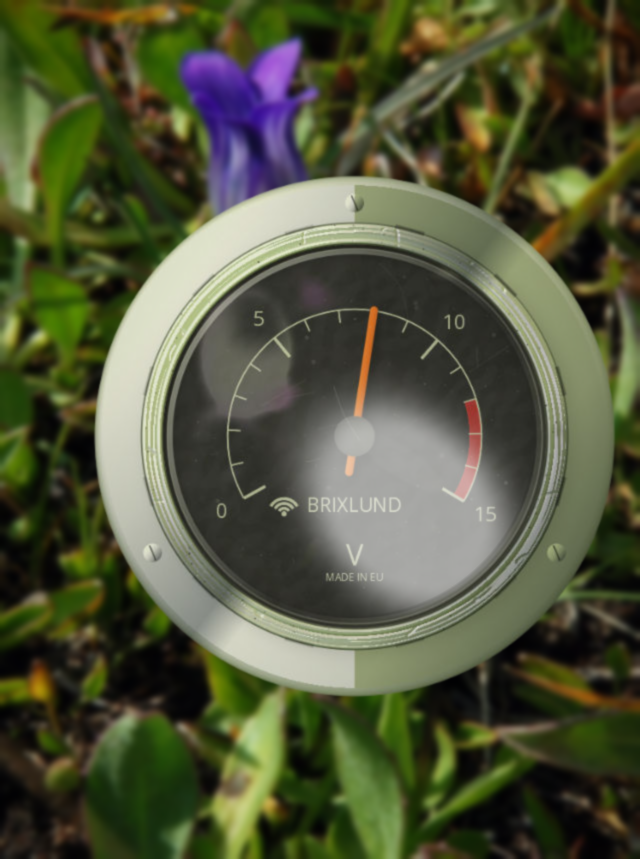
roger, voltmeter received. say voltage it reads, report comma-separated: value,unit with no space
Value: 8,V
